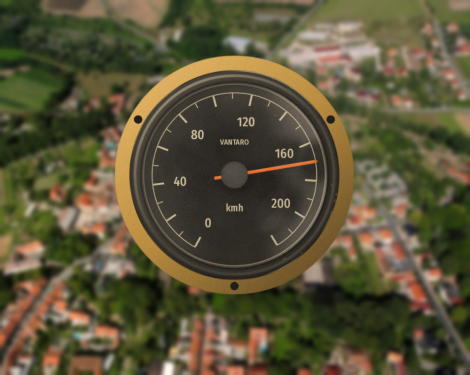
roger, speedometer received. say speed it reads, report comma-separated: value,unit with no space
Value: 170,km/h
